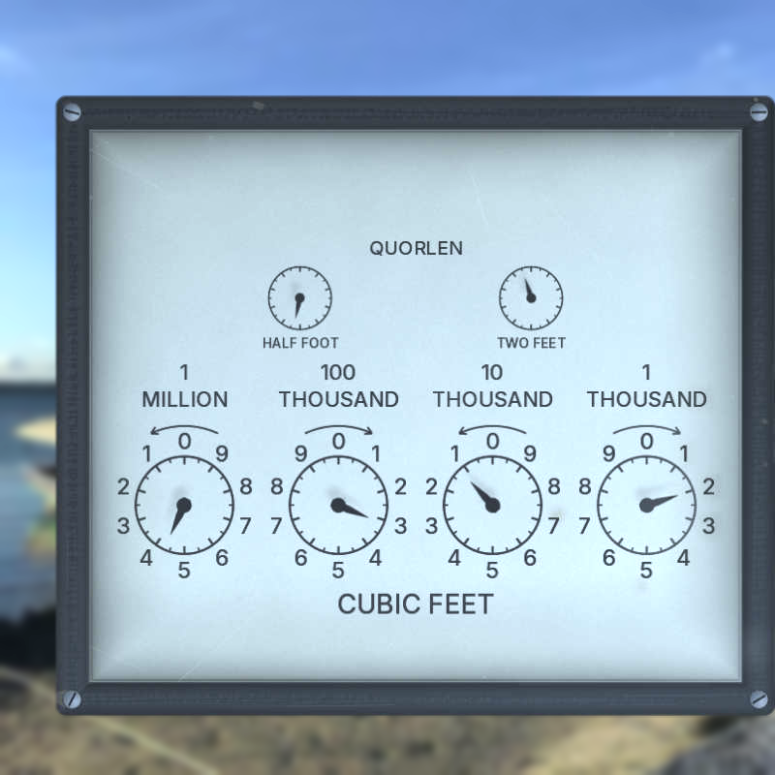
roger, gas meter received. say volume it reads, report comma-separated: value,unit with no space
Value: 431200,ft³
